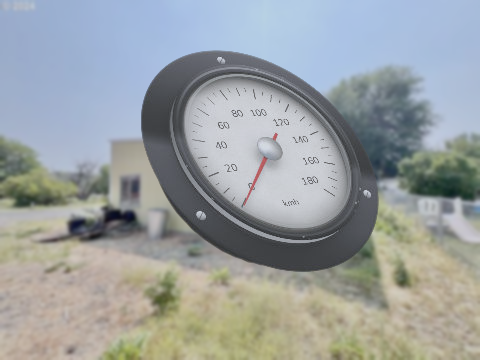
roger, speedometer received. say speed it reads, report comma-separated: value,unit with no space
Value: 0,km/h
